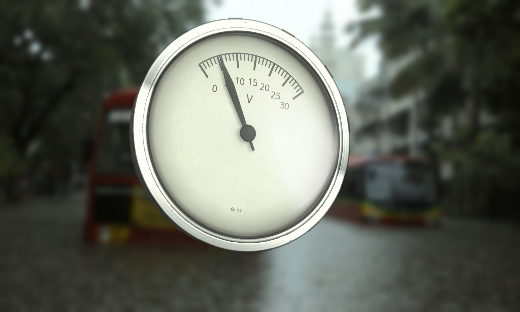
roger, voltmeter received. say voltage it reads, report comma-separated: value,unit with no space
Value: 5,V
